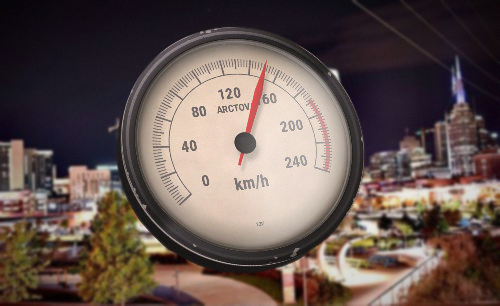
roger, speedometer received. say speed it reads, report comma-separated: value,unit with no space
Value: 150,km/h
